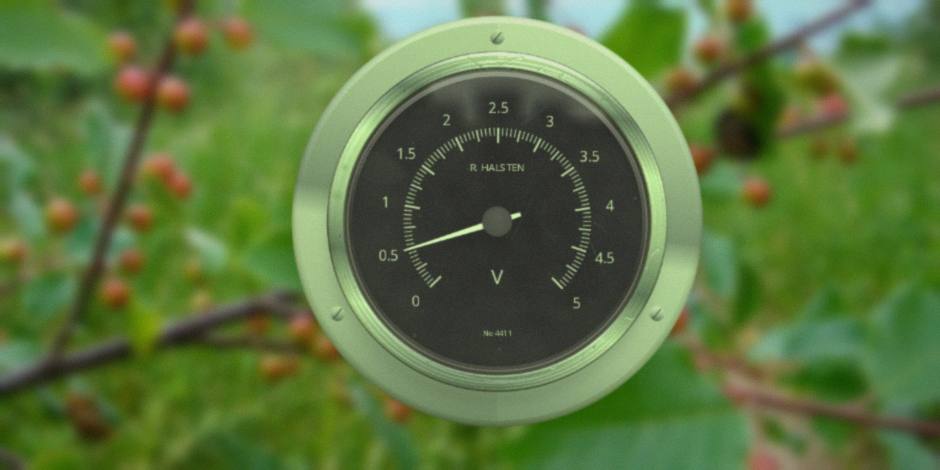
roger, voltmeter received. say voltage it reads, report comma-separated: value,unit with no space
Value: 0.5,V
